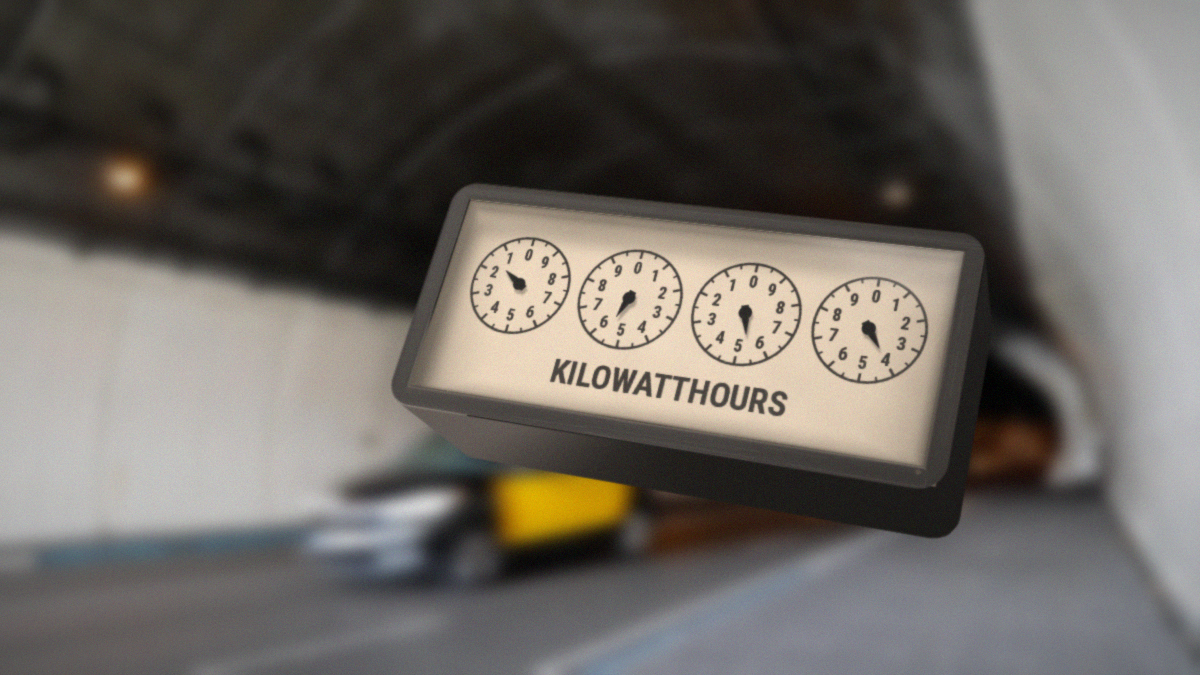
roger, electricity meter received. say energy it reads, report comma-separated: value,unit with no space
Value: 1554,kWh
